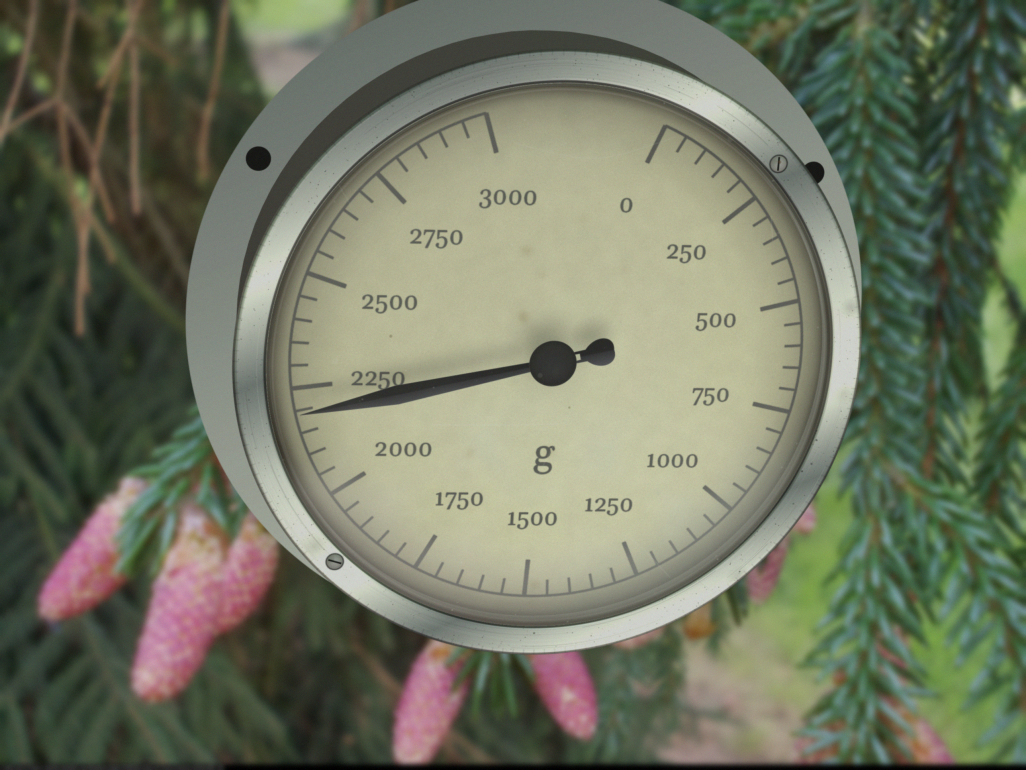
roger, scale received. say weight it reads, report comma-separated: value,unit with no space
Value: 2200,g
